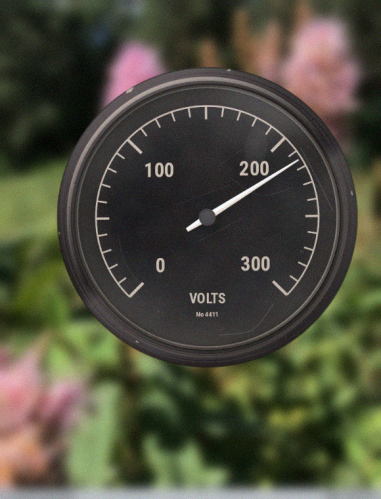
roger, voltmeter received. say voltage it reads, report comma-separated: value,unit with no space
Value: 215,V
